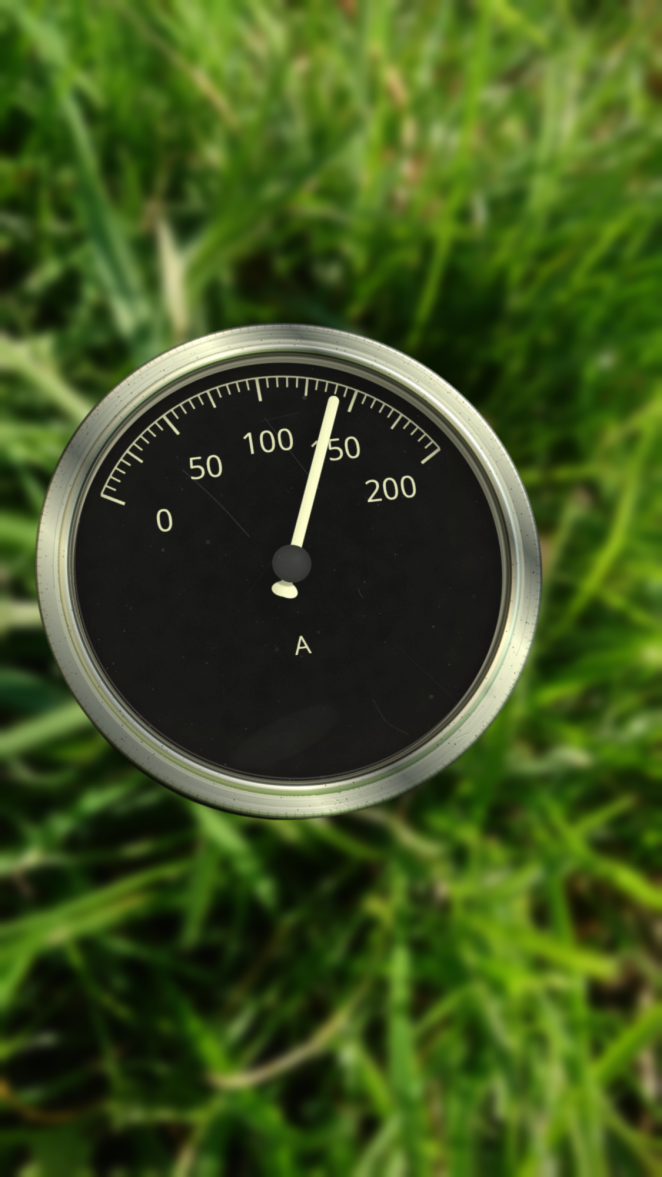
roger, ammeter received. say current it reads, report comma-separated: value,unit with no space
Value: 140,A
